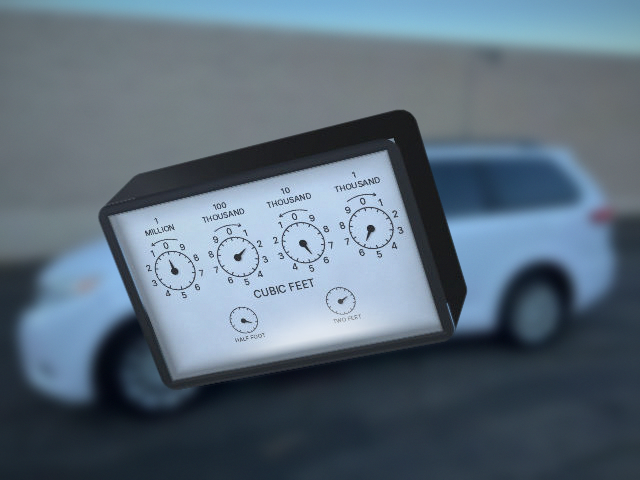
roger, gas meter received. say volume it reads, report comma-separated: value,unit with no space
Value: 15600,ft³
